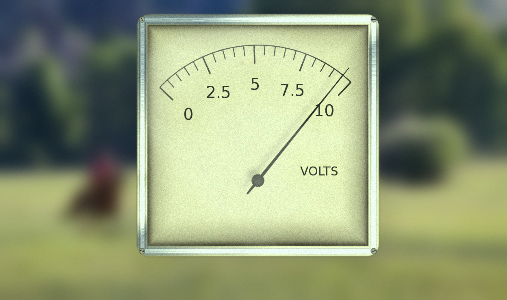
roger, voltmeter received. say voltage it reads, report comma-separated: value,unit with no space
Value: 9.5,V
